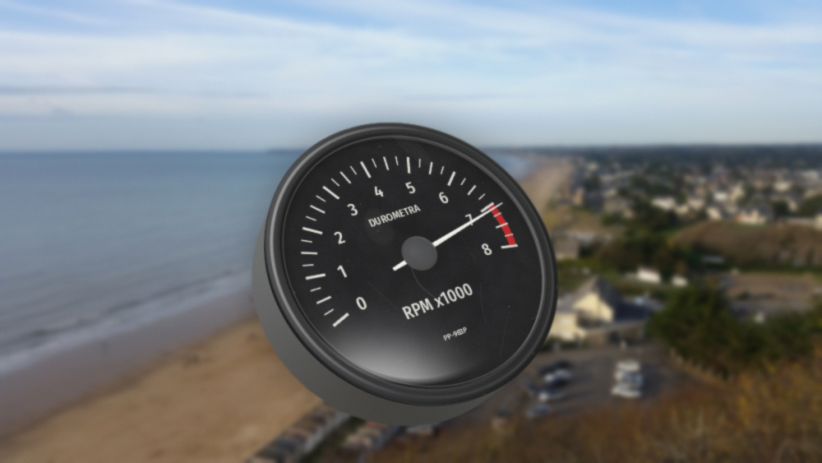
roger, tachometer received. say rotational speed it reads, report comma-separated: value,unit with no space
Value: 7125,rpm
